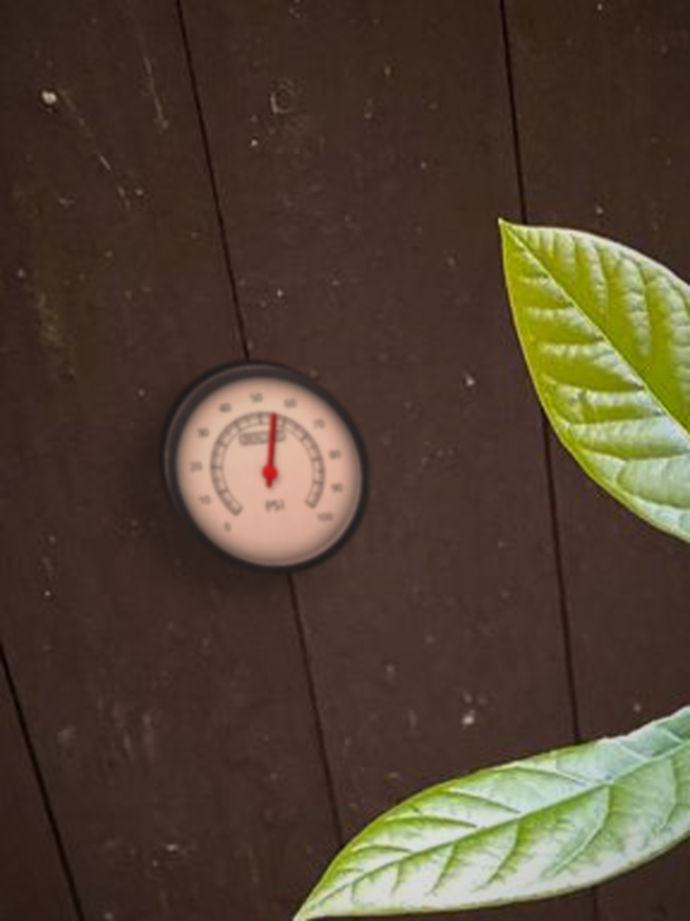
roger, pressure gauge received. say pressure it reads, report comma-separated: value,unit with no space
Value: 55,psi
